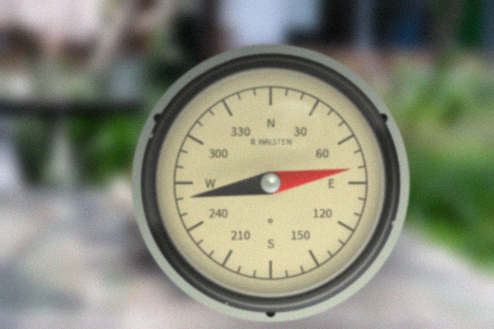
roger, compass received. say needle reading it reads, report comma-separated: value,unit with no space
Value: 80,°
